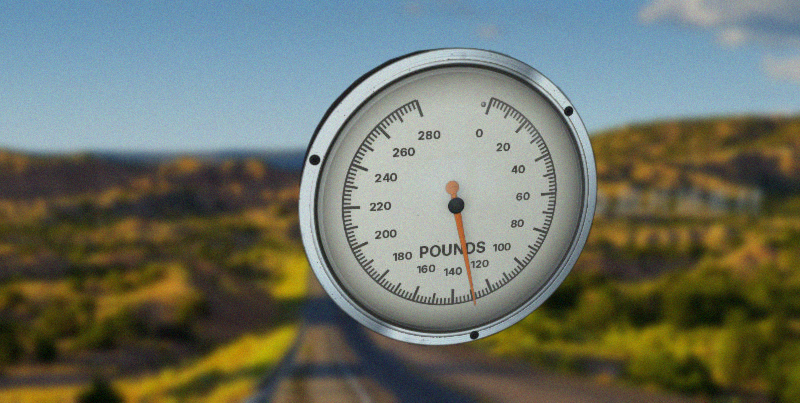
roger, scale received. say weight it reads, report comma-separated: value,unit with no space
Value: 130,lb
